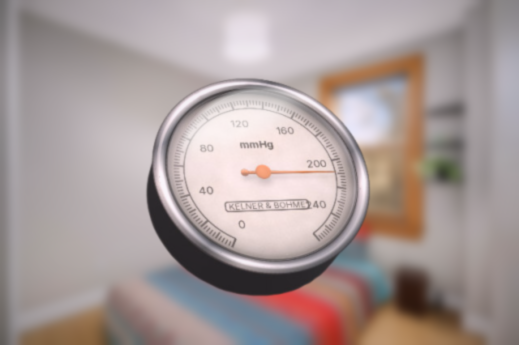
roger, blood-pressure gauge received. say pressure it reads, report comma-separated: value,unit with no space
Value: 210,mmHg
